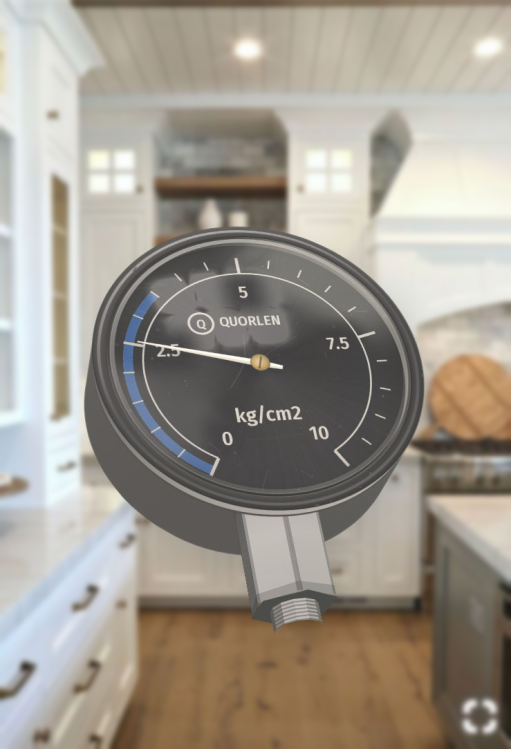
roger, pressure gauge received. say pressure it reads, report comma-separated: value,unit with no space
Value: 2.5,kg/cm²
